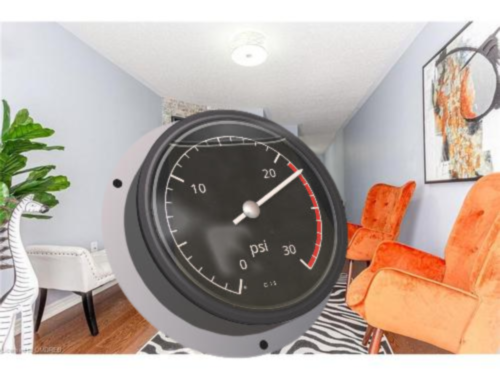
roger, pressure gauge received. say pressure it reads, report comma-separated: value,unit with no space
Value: 22,psi
